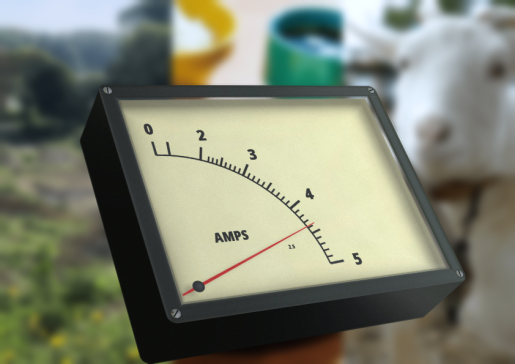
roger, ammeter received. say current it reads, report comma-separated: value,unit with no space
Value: 4.4,A
